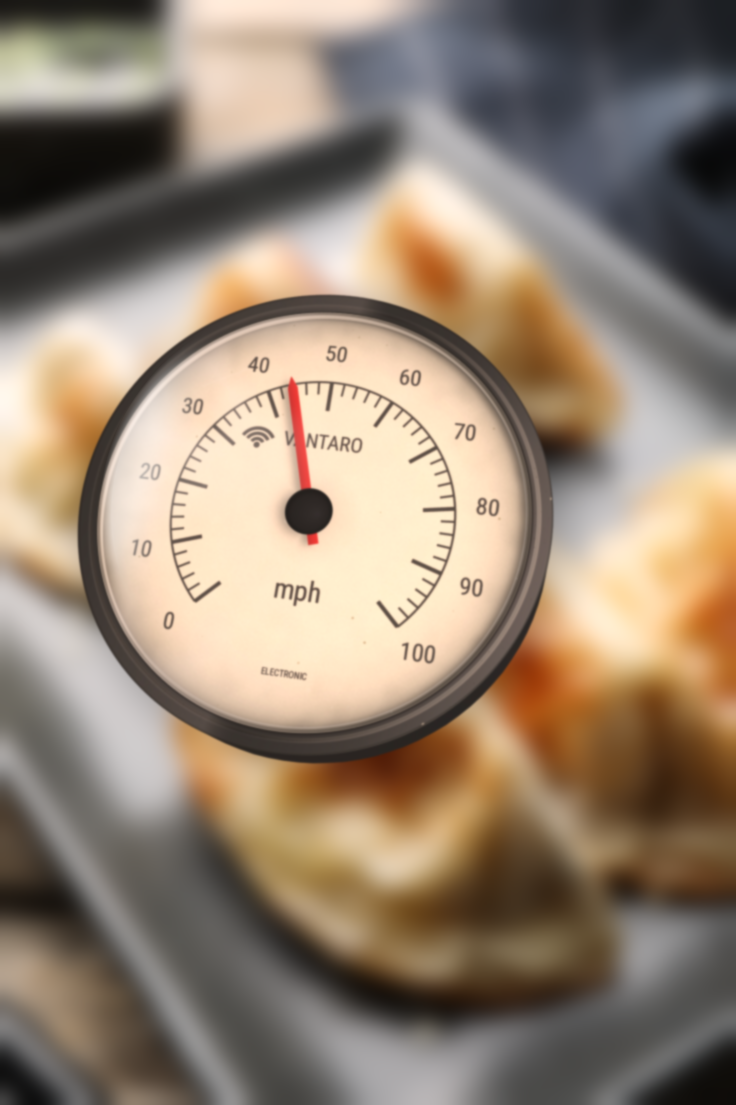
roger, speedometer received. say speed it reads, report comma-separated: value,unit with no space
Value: 44,mph
